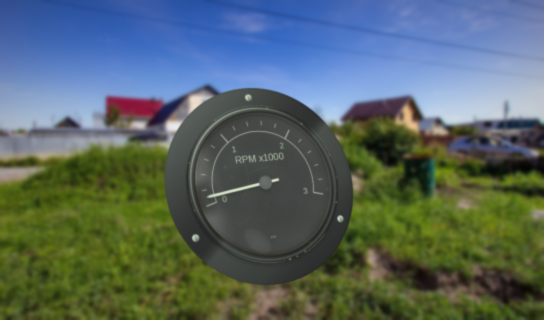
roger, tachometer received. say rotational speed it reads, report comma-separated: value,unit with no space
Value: 100,rpm
